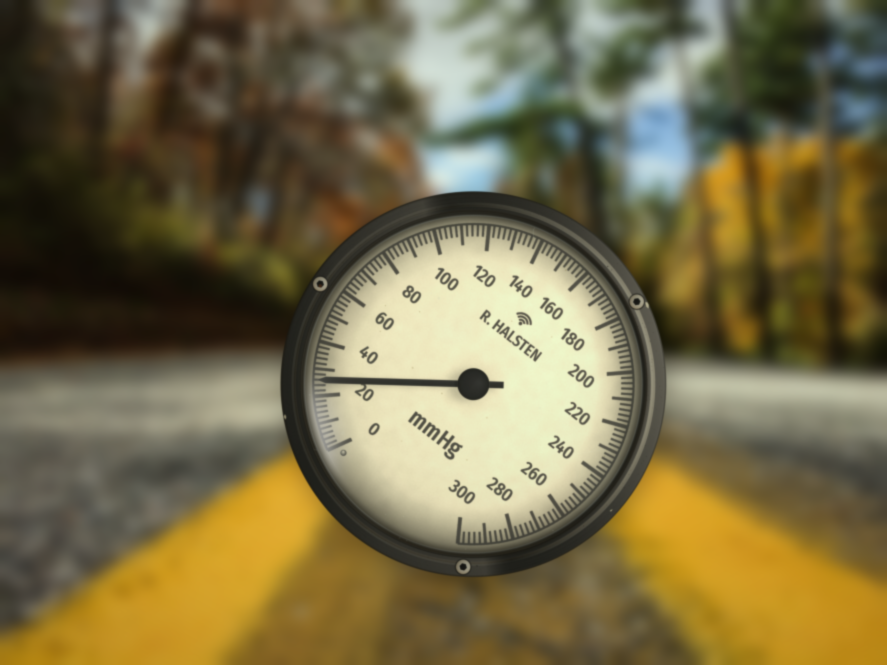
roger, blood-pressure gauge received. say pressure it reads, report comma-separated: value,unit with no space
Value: 26,mmHg
